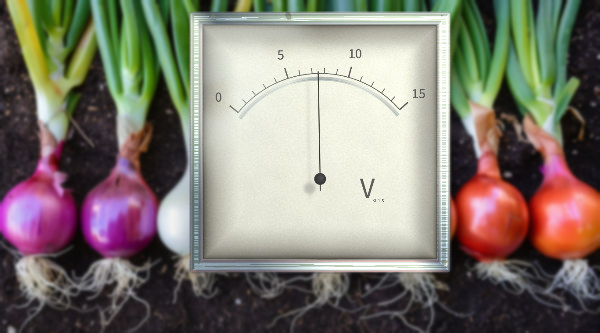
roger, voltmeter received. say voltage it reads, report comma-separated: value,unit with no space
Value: 7.5,V
